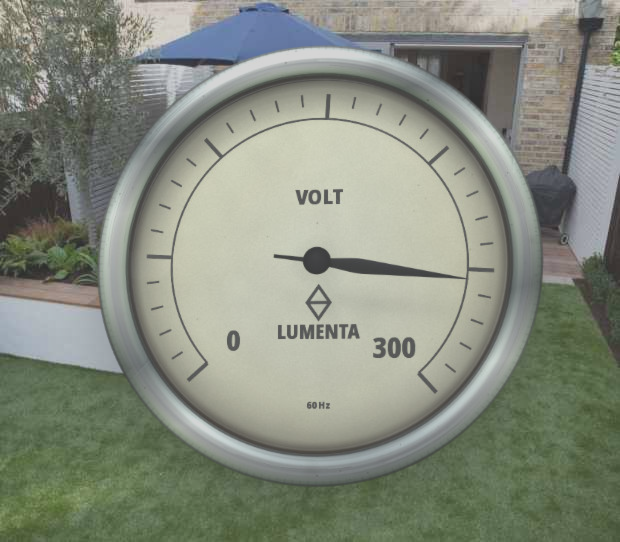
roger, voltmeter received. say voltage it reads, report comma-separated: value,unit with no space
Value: 255,V
